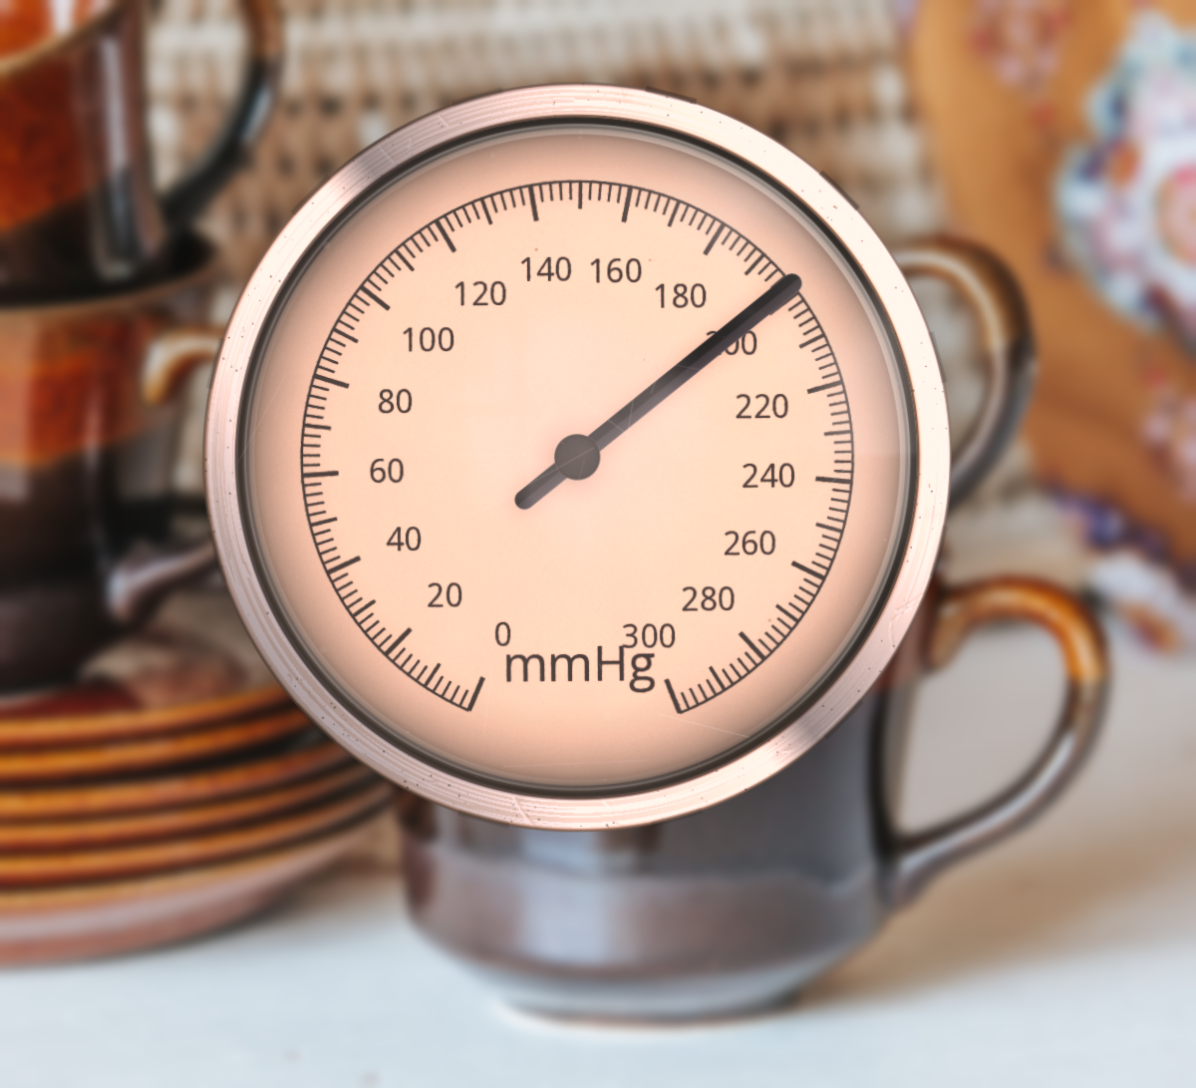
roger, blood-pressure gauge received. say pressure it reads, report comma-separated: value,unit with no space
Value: 198,mmHg
